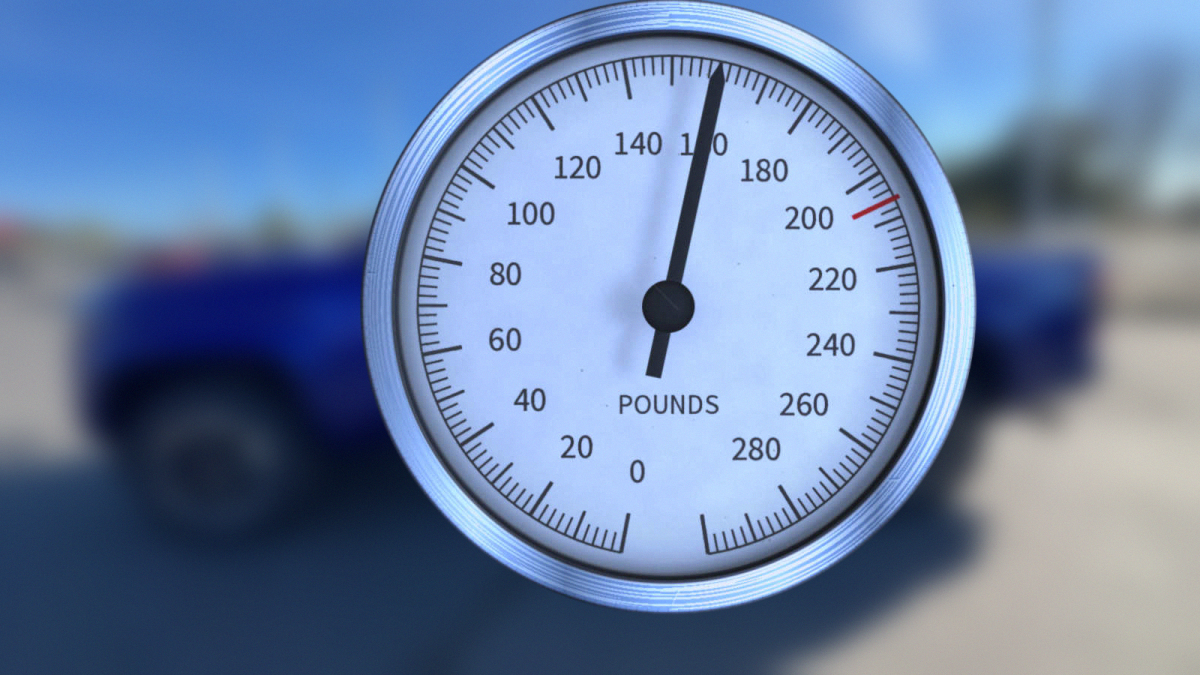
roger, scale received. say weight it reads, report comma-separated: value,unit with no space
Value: 160,lb
